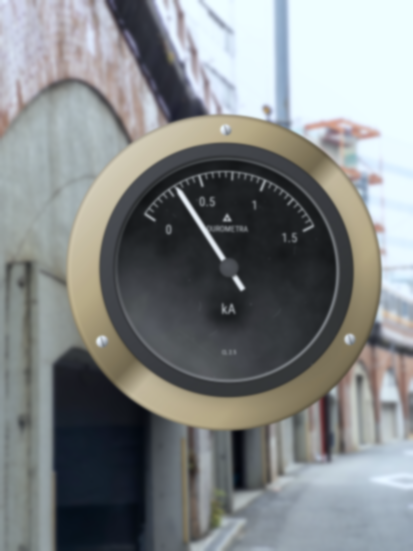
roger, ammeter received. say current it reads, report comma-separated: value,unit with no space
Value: 0.3,kA
